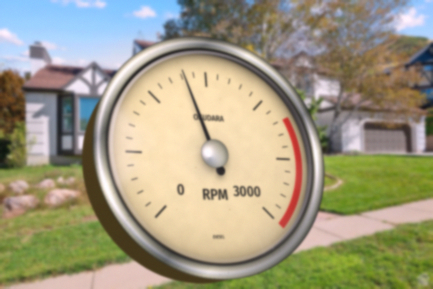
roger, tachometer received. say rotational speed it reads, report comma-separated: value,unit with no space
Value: 1300,rpm
